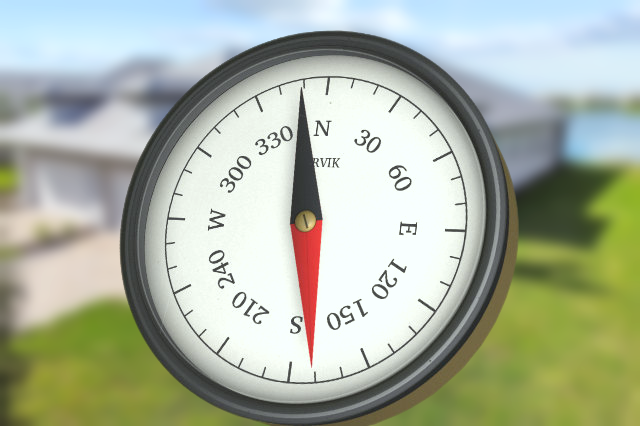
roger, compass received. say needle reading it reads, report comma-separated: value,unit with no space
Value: 170,°
